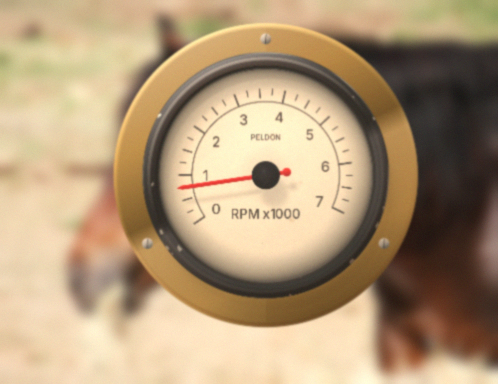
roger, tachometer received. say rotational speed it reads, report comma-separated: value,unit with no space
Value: 750,rpm
